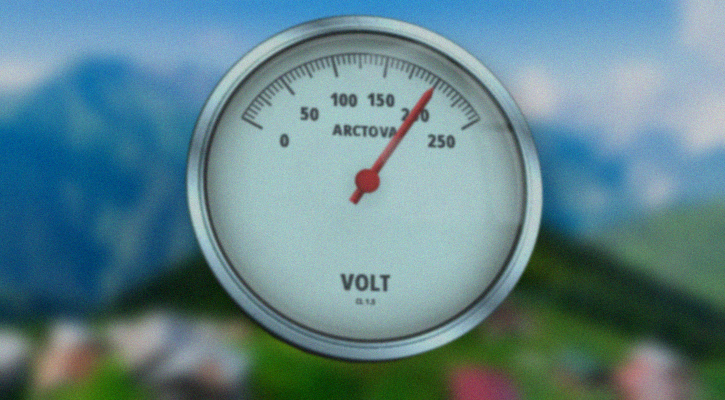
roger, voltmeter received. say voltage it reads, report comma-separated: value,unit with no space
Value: 200,V
